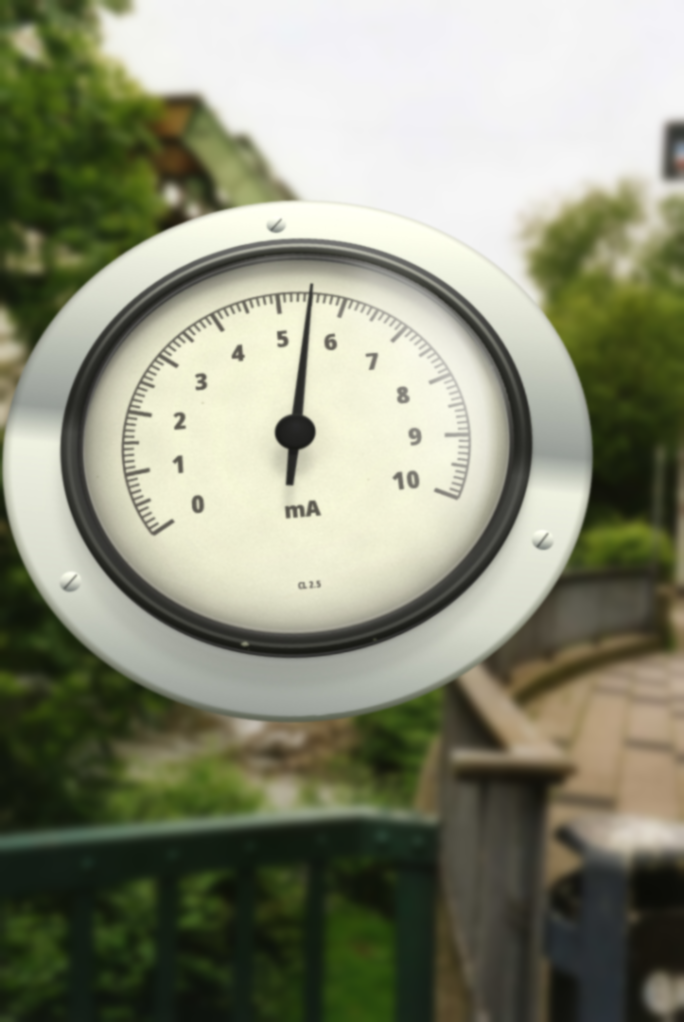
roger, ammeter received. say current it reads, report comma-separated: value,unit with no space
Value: 5.5,mA
